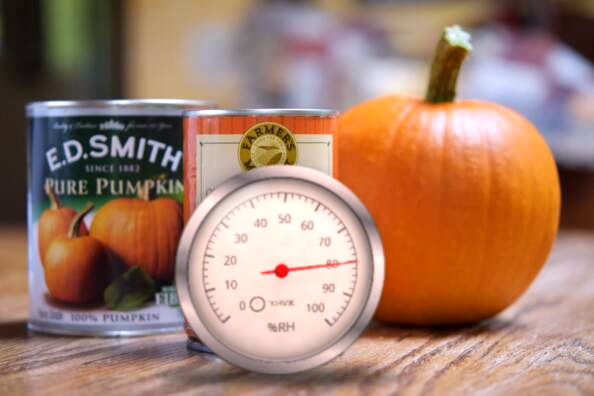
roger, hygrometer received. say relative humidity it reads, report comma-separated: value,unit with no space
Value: 80,%
